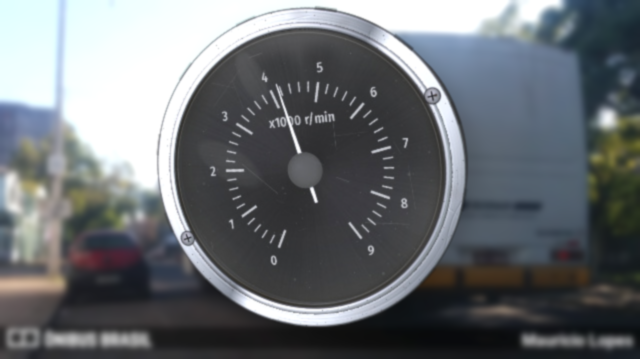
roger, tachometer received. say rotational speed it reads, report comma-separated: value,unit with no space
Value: 4200,rpm
